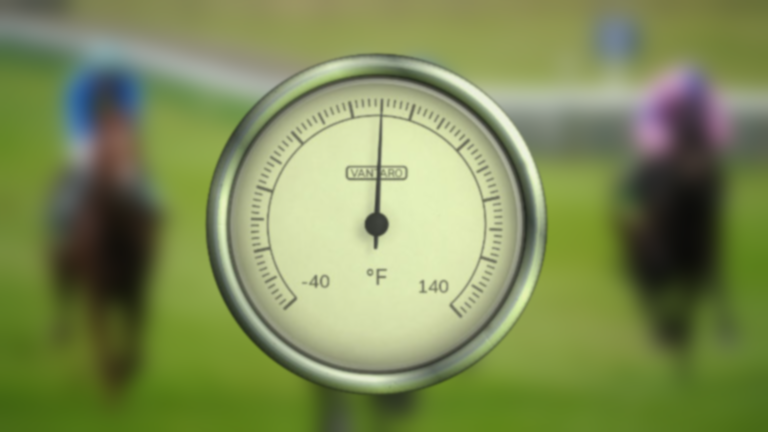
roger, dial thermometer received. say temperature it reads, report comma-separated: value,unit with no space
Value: 50,°F
